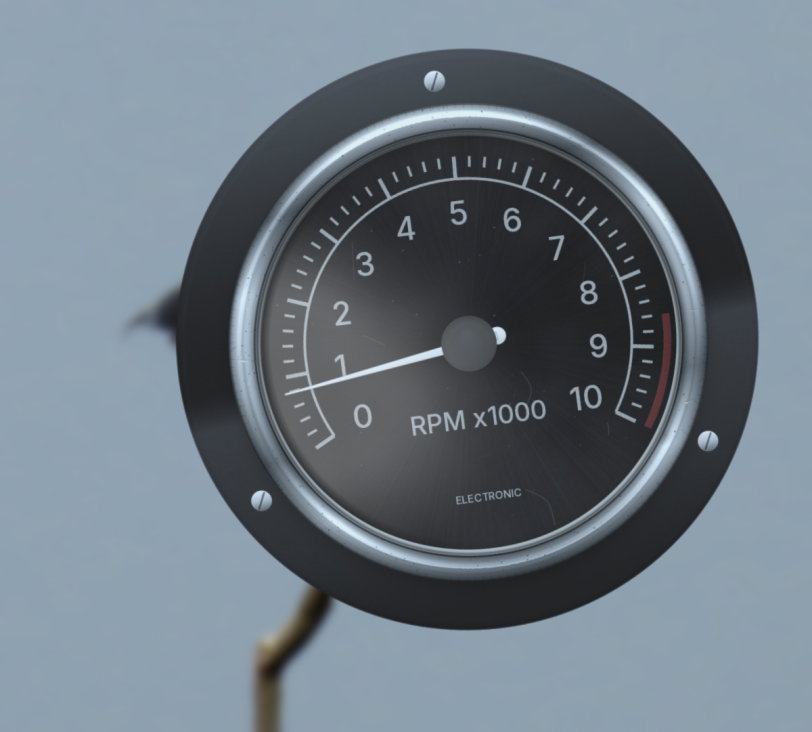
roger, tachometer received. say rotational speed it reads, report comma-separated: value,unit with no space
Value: 800,rpm
